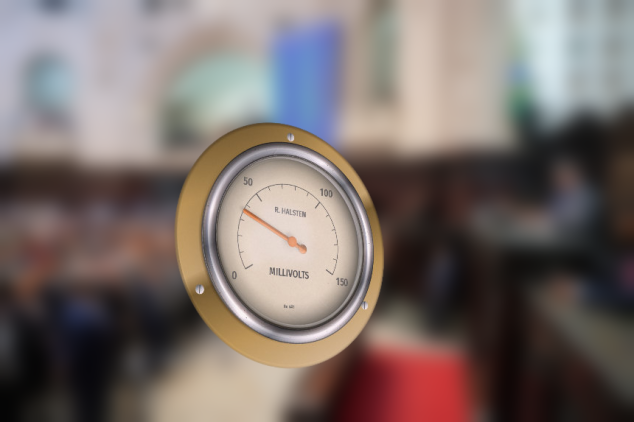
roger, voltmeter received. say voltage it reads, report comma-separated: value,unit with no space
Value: 35,mV
